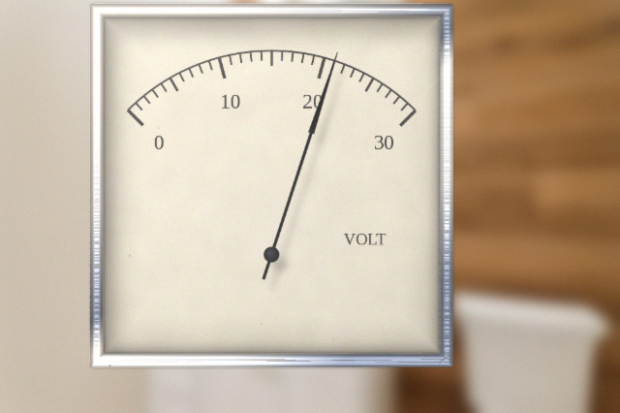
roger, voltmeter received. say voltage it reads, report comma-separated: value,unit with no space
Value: 21,V
